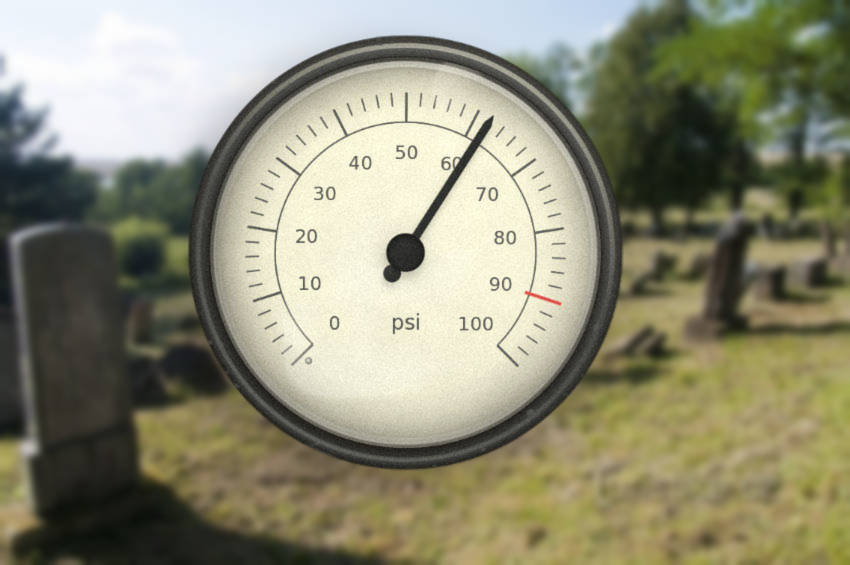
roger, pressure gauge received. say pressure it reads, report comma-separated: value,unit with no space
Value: 62,psi
